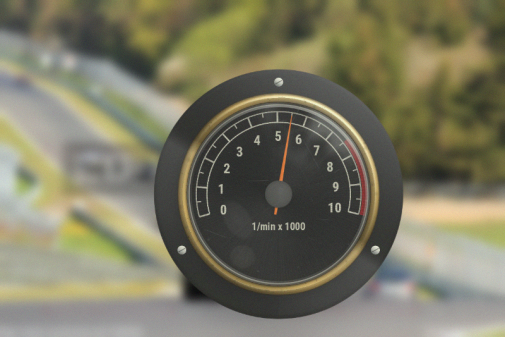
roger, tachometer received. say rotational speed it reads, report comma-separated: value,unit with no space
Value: 5500,rpm
